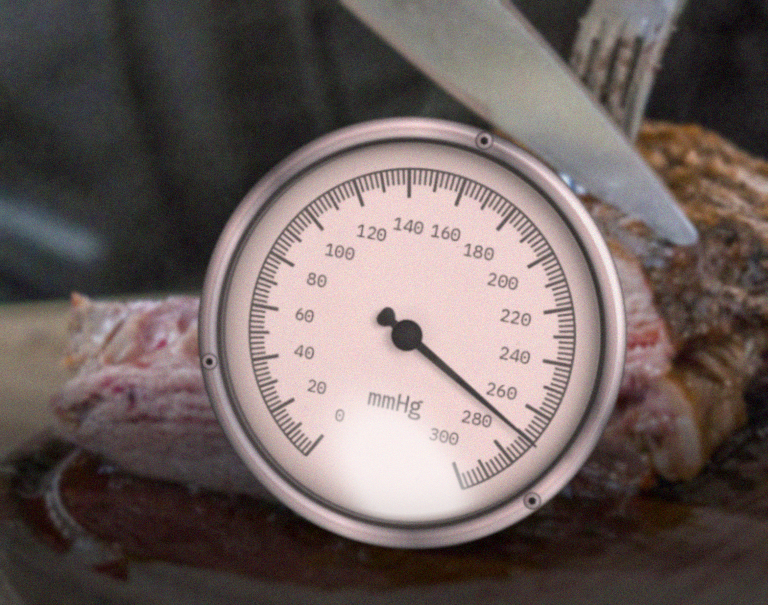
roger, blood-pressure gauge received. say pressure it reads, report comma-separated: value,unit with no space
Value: 270,mmHg
